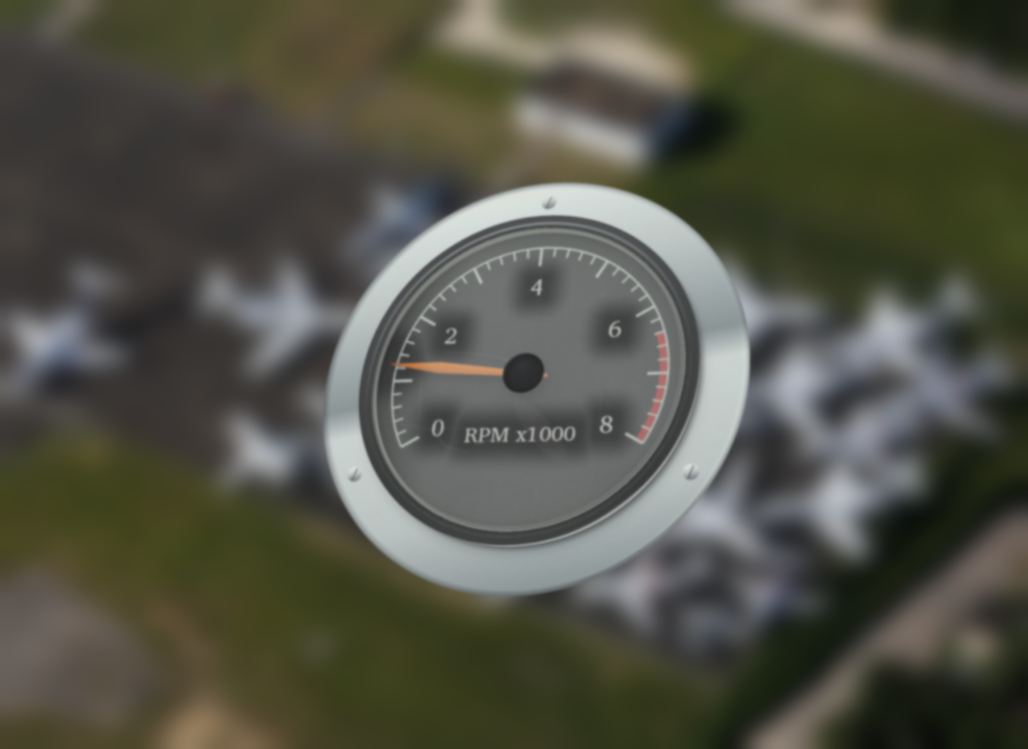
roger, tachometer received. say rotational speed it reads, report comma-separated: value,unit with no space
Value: 1200,rpm
